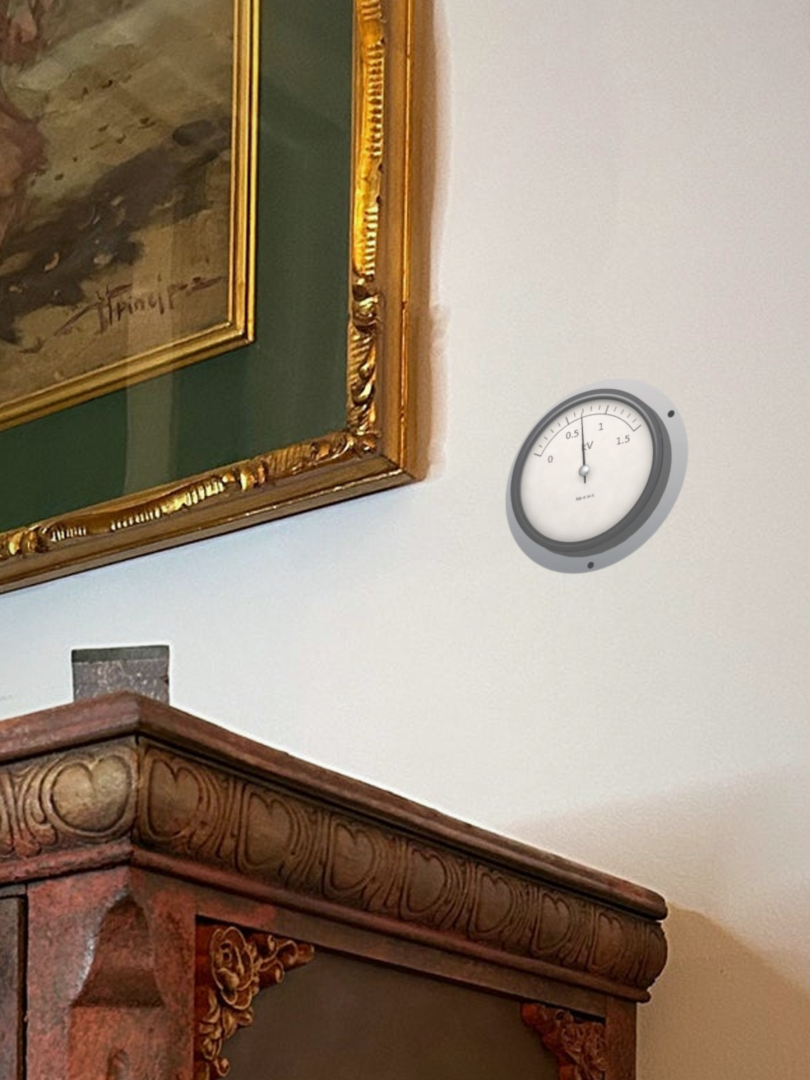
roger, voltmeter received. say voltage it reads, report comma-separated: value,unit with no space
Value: 0.7,kV
